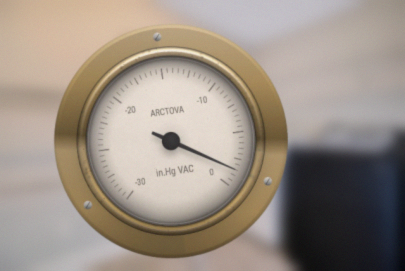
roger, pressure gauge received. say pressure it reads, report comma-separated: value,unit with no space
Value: -1.5,inHg
